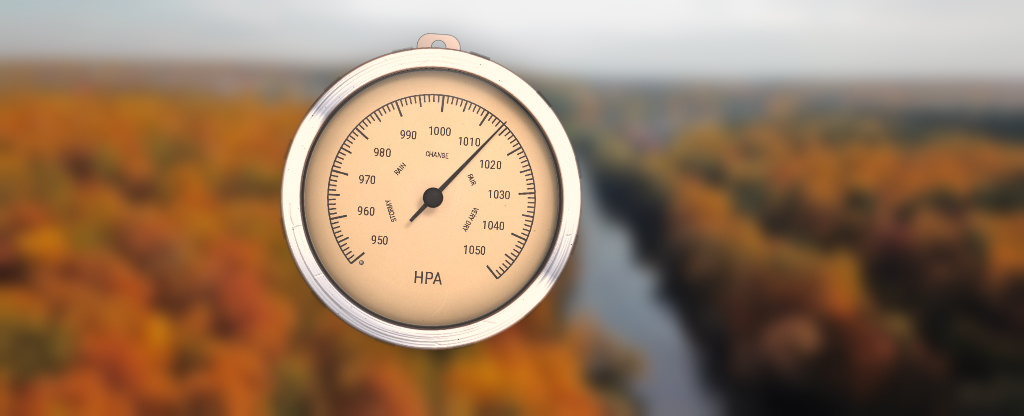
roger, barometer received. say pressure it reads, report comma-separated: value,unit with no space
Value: 1014,hPa
